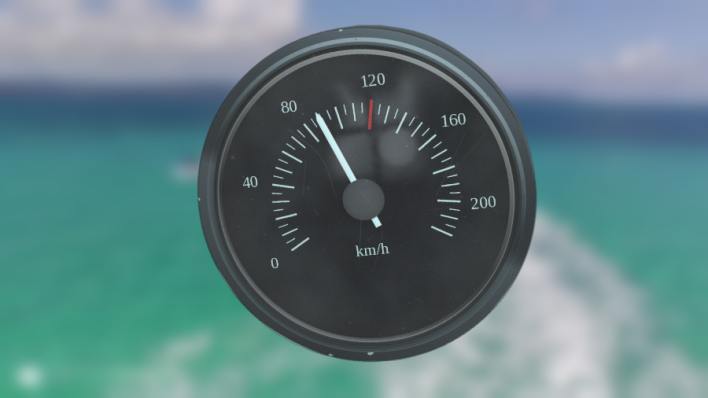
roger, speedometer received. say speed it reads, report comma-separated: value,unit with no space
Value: 90,km/h
